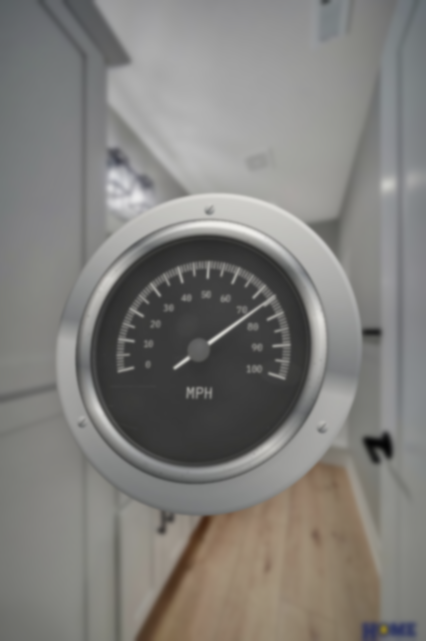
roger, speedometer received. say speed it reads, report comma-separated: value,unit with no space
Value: 75,mph
